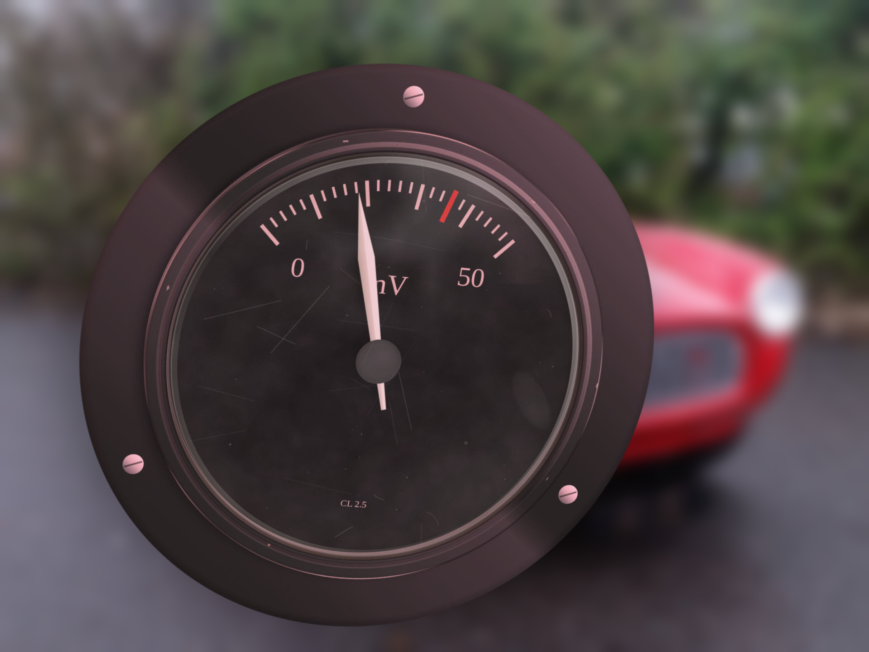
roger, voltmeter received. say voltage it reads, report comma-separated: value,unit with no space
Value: 18,mV
